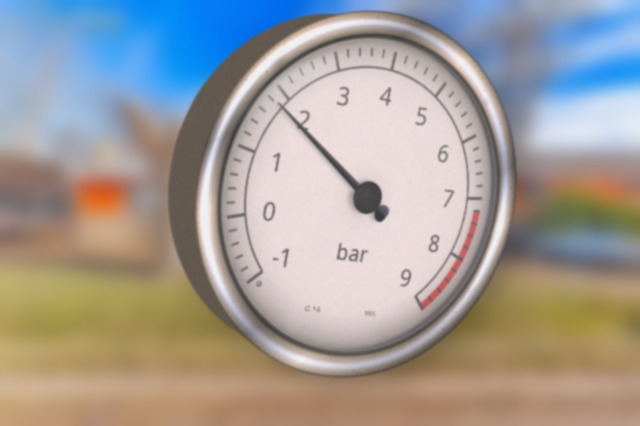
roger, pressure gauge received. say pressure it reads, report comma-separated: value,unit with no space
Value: 1.8,bar
